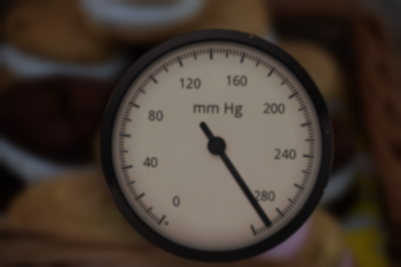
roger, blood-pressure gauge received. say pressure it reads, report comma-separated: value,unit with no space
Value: 290,mmHg
